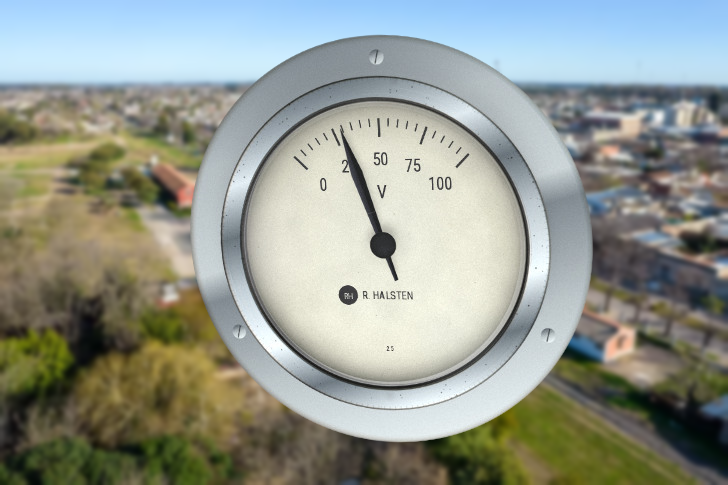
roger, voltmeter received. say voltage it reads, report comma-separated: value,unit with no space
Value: 30,V
